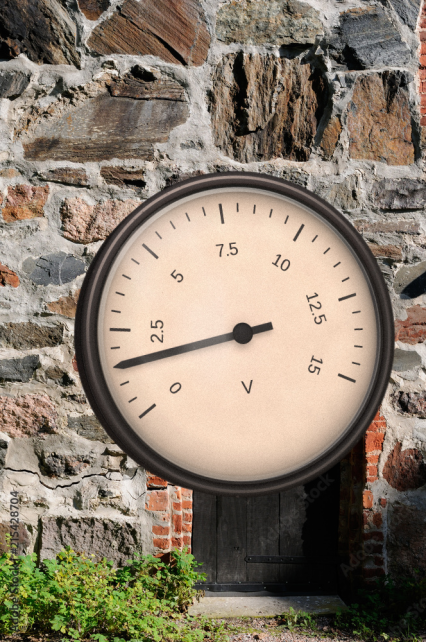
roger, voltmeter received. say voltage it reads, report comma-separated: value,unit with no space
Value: 1.5,V
